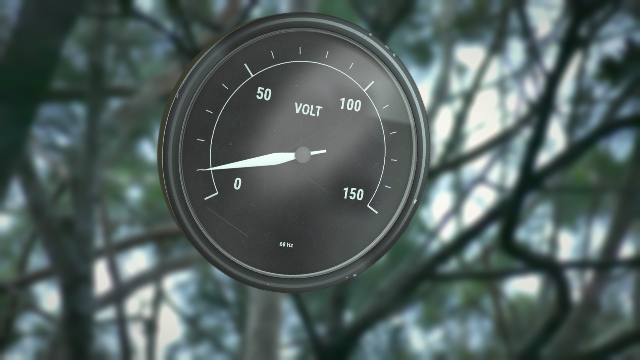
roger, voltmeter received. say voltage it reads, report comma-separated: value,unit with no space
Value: 10,V
